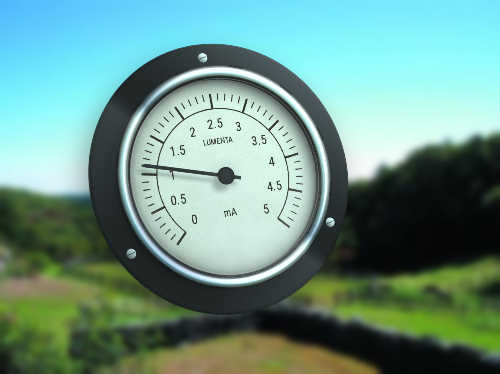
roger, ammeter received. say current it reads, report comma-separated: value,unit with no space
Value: 1.1,mA
